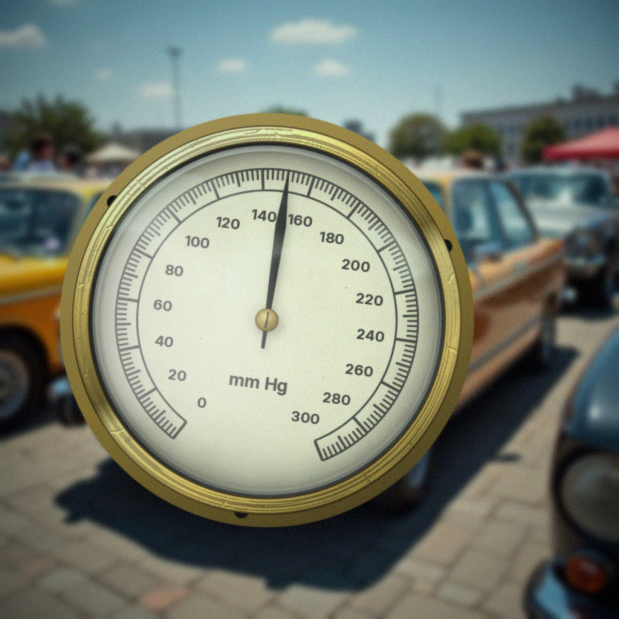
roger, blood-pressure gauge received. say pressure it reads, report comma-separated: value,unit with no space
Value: 150,mmHg
